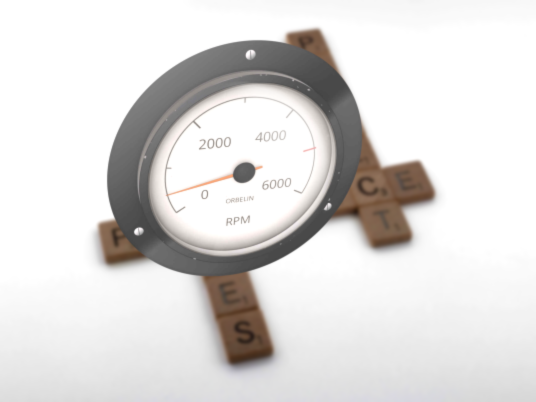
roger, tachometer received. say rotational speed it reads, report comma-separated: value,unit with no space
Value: 500,rpm
